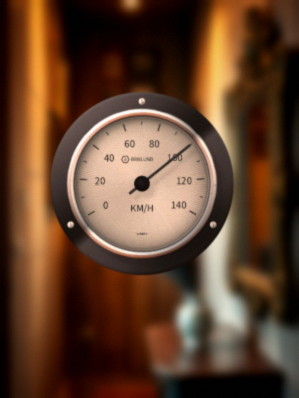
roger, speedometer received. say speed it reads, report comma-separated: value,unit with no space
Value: 100,km/h
